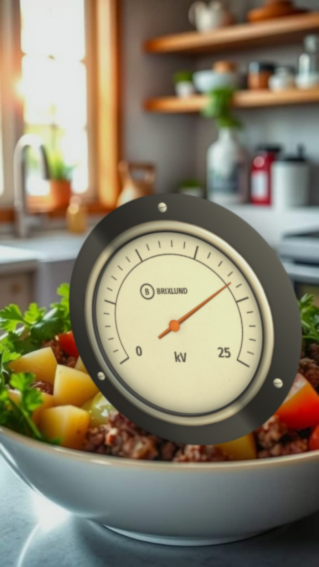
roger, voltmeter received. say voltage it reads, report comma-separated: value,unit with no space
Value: 18.5,kV
